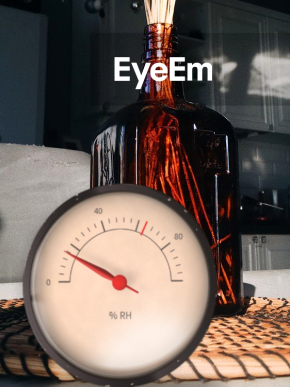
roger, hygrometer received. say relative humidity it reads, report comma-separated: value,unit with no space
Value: 16,%
